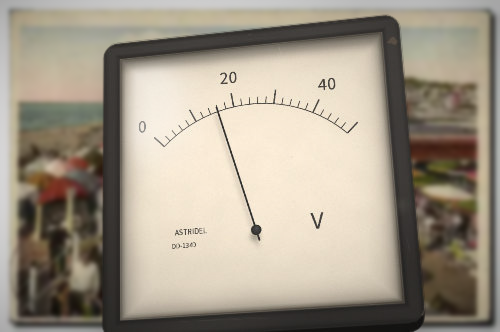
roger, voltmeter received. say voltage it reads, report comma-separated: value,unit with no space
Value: 16,V
